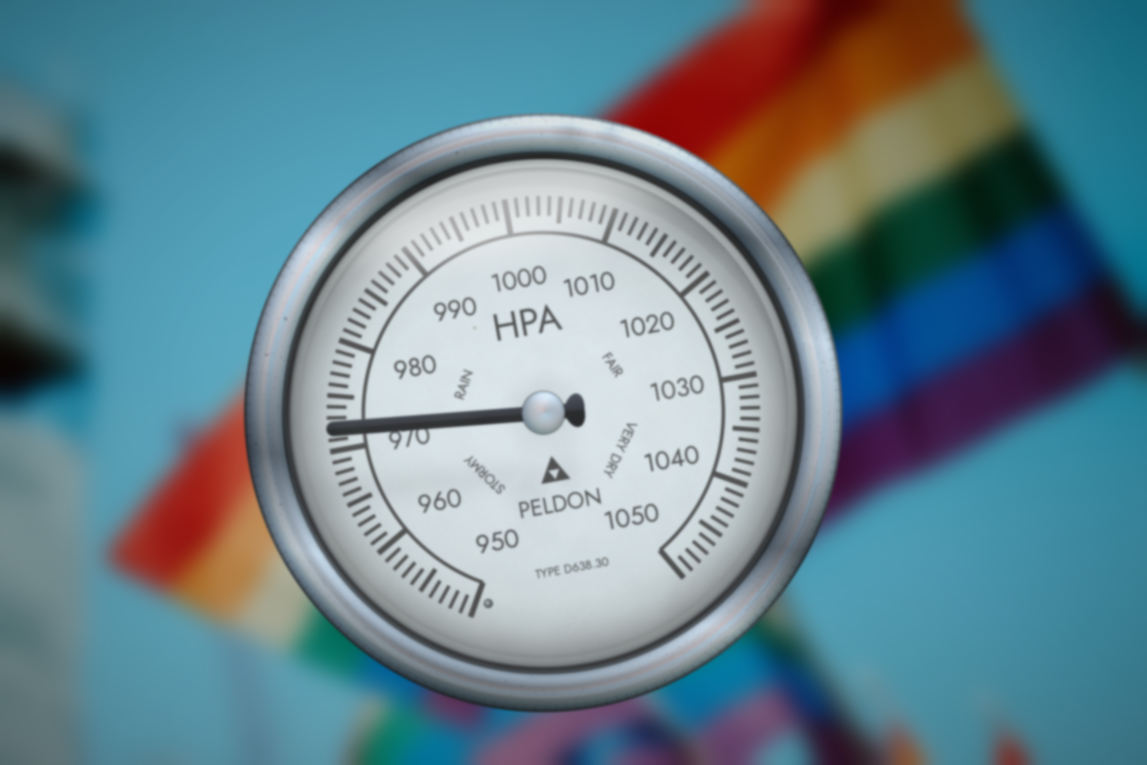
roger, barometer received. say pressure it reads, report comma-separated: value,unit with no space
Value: 972,hPa
